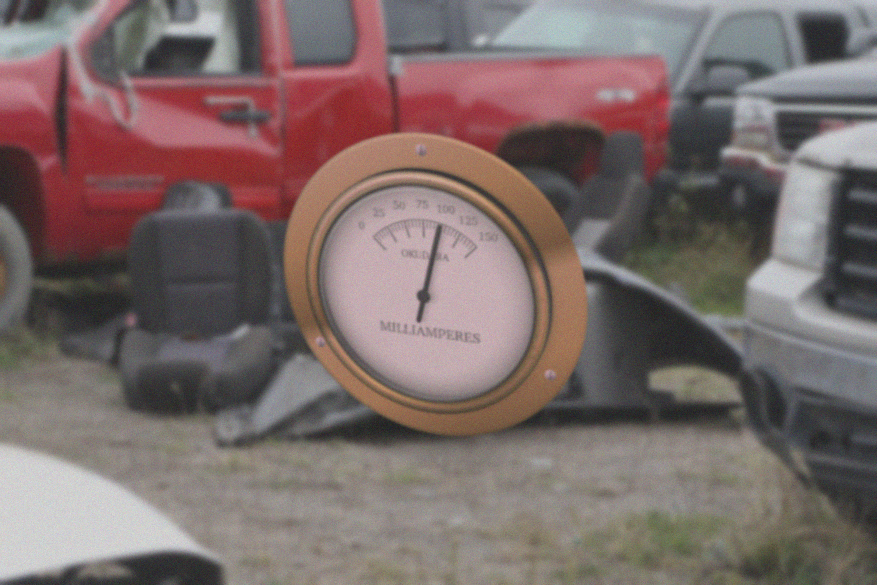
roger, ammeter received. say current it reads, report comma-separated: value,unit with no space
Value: 100,mA
